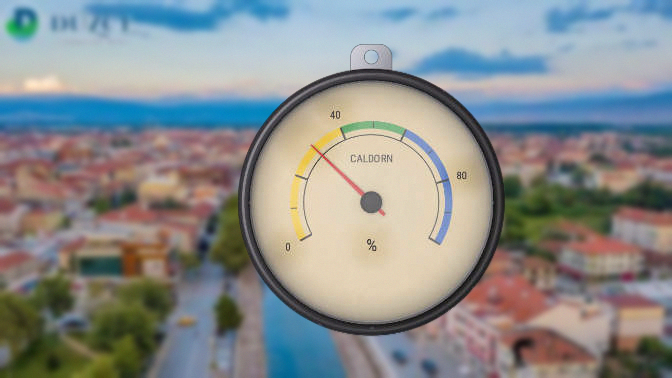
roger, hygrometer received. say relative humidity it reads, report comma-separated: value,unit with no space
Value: 30,%
